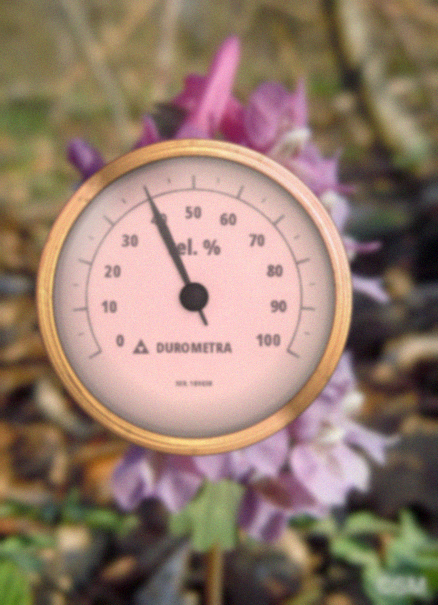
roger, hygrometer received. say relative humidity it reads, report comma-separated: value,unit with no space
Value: 40,%
